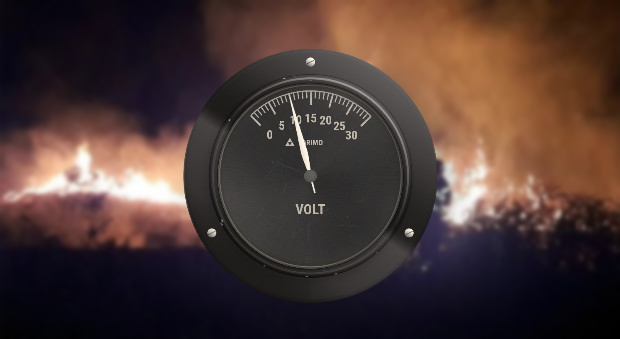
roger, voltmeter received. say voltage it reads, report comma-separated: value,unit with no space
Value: 10,V
